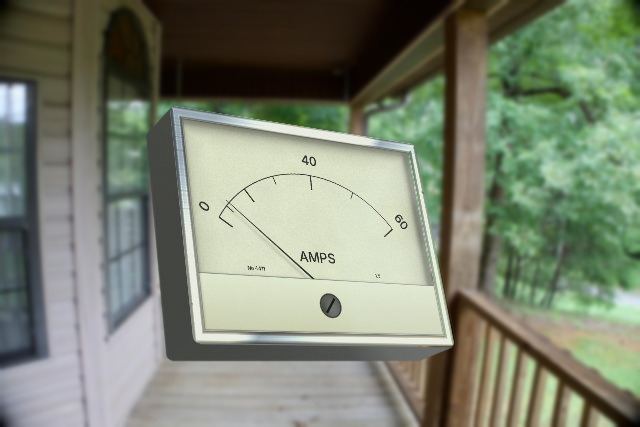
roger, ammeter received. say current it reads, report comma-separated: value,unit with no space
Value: 10,A
